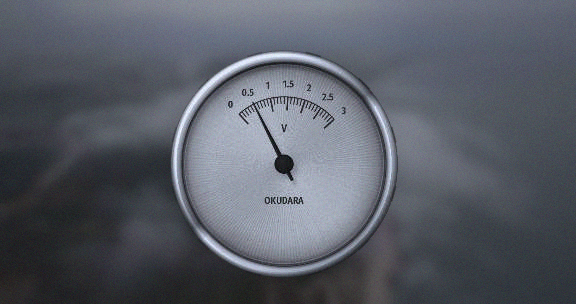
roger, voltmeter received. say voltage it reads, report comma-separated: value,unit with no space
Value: 0.5,V
